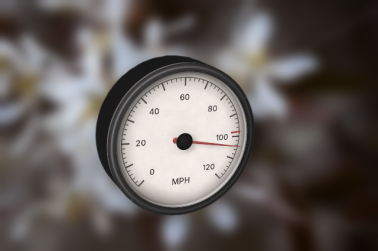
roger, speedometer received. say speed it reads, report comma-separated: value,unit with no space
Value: 104,mph
